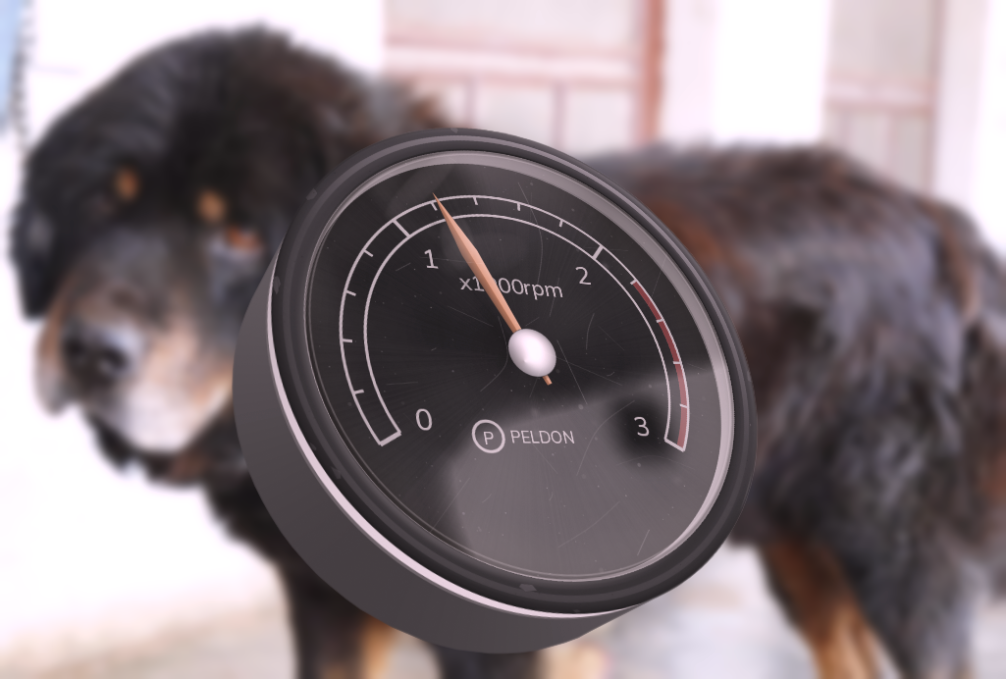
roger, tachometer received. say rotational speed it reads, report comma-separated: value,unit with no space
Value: 1200,rpm
